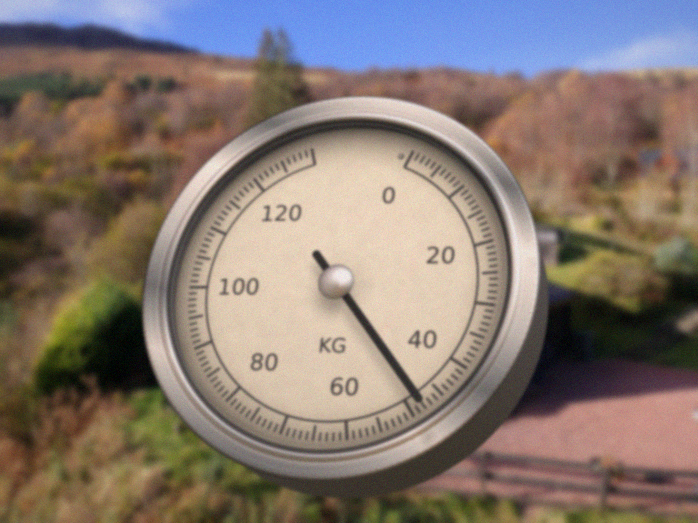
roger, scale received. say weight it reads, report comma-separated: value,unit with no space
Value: 48,kg
